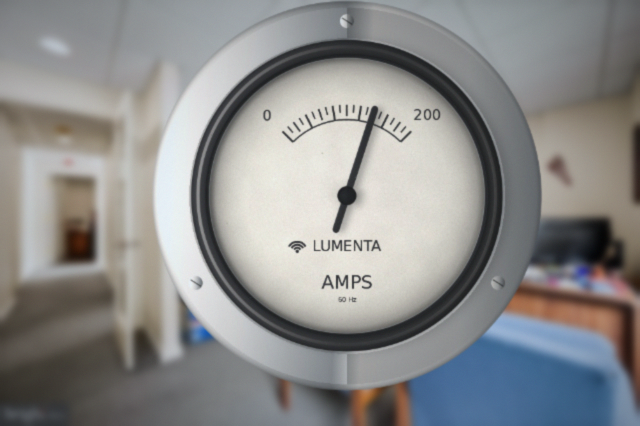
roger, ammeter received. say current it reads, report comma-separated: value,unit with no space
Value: 140,A
